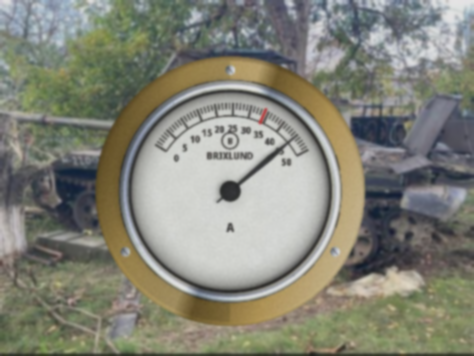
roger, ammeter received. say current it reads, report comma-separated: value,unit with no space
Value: 45,A
